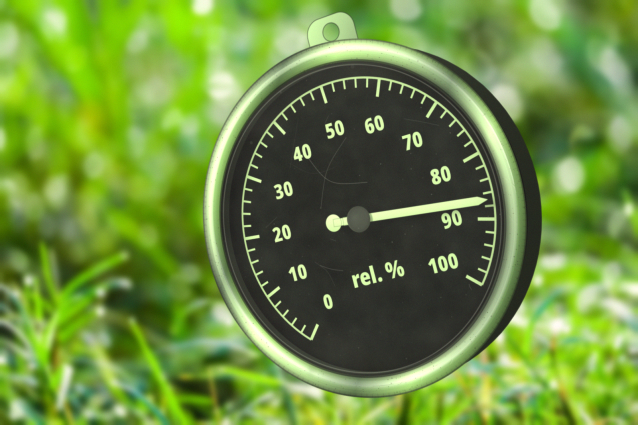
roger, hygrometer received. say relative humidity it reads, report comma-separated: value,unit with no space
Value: 87,%
